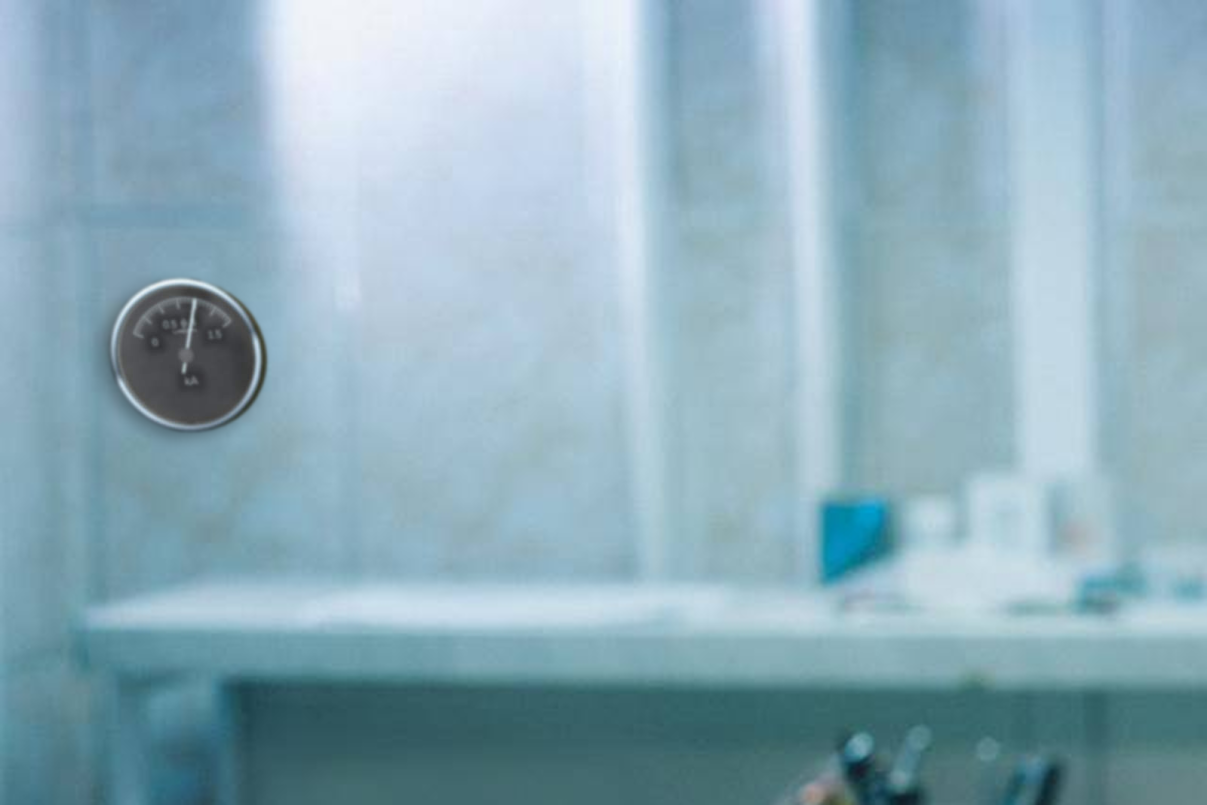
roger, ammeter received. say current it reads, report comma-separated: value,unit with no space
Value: 1,kA
